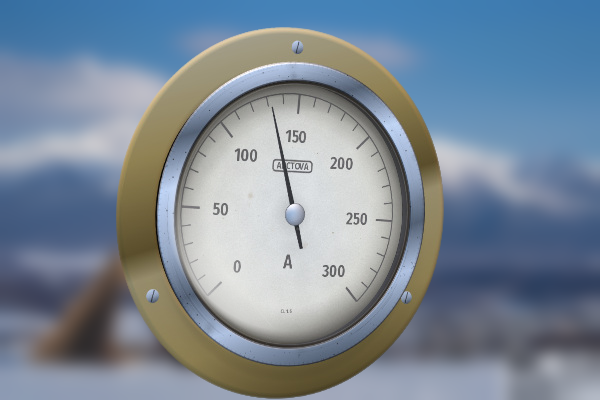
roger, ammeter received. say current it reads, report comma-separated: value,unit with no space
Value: 130,A
